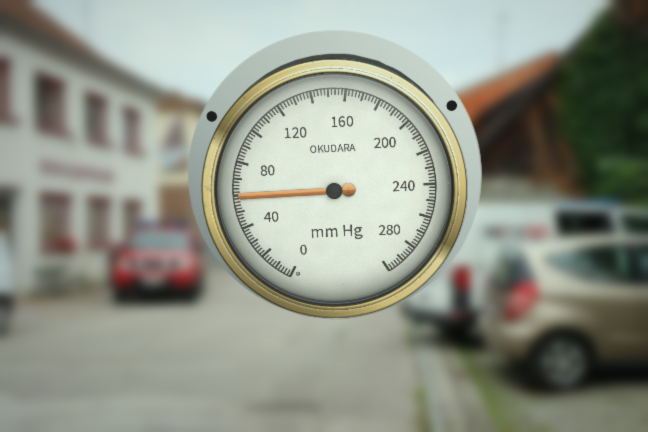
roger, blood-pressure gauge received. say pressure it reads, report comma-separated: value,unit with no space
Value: 60,mmHg
